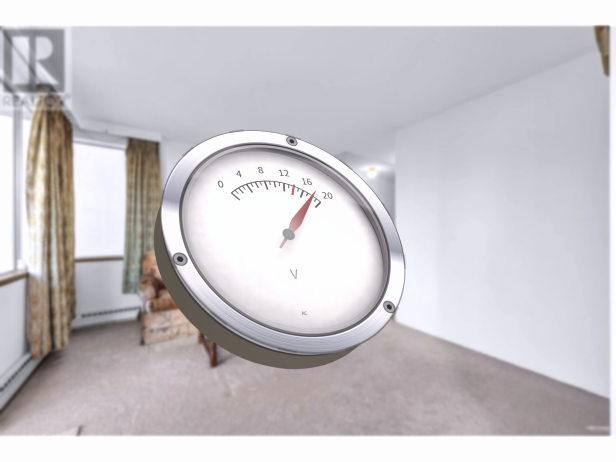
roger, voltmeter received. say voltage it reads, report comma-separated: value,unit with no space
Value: 18,V
